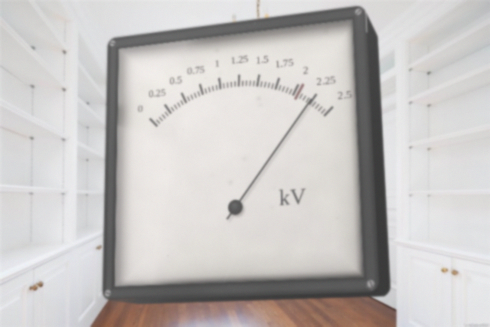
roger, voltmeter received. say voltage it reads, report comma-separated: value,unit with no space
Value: 2.25,kV
